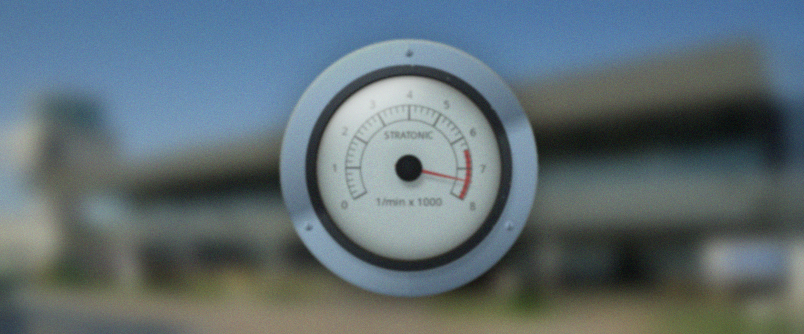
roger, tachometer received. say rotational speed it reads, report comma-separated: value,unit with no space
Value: 7400,rpm
